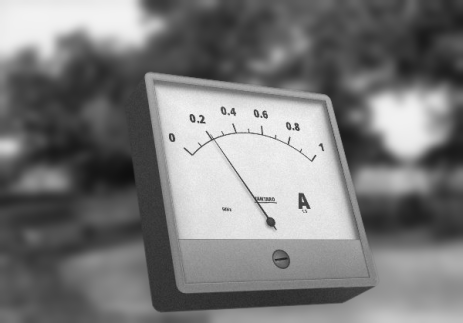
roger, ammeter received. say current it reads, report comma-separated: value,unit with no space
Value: 0.2,A
